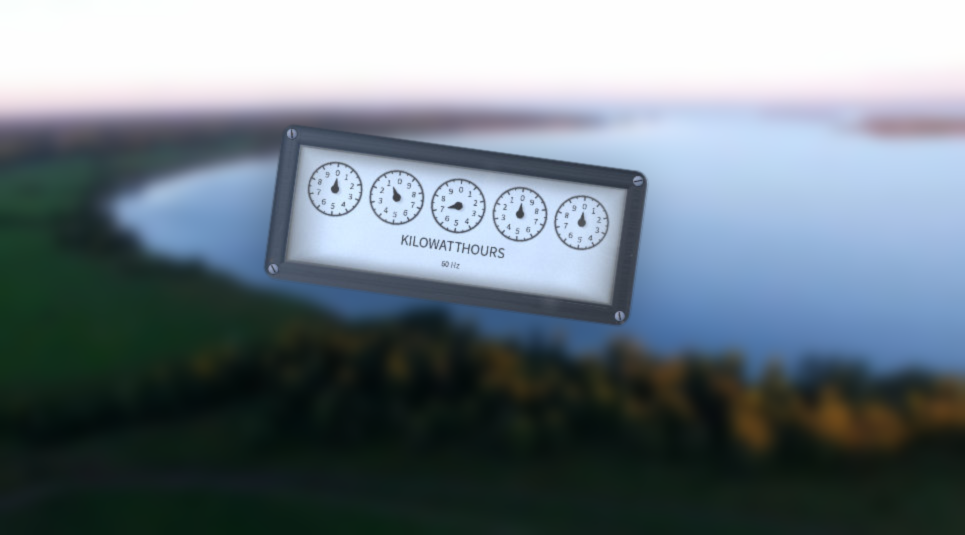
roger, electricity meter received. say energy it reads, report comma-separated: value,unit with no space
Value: 700,kWh
